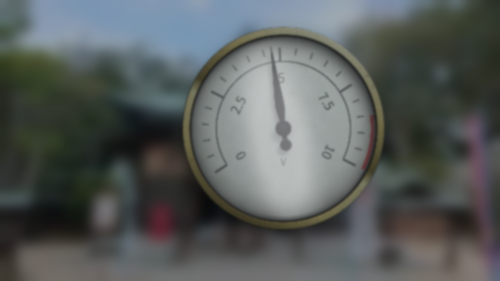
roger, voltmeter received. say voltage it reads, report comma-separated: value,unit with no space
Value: 4.75,V
